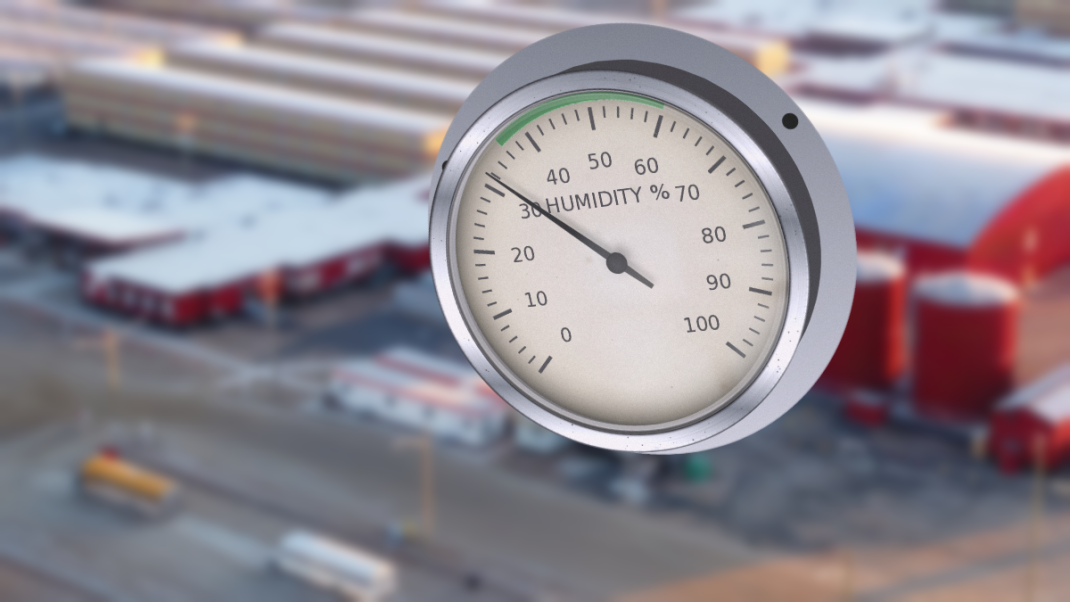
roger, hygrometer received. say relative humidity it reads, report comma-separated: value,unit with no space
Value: 32,%
